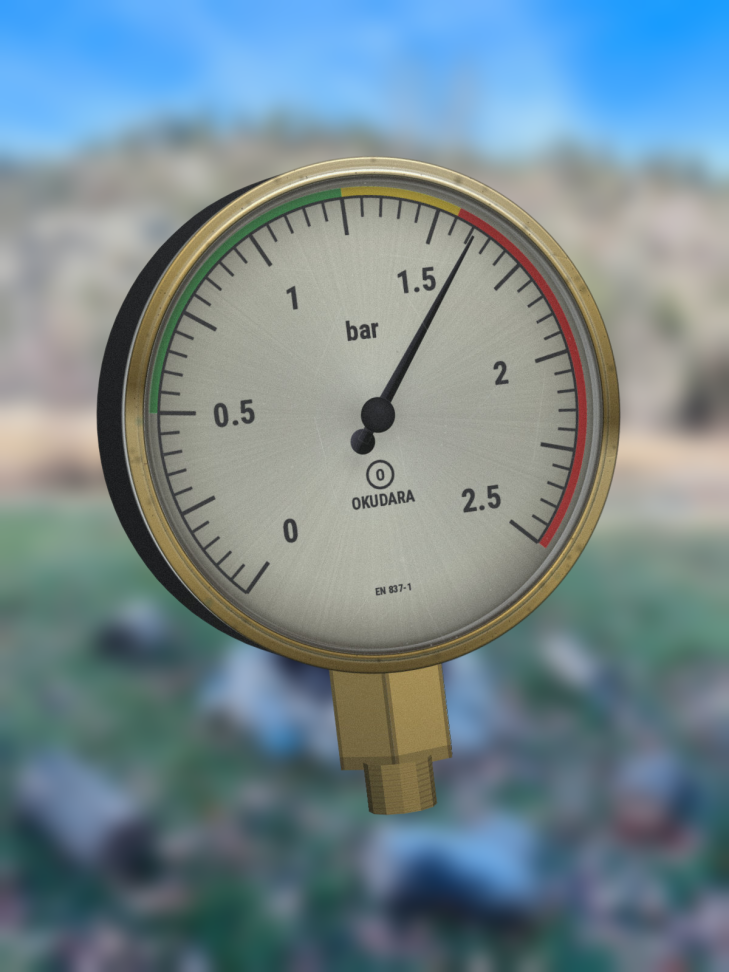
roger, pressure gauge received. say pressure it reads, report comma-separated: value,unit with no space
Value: 1.6,bar
